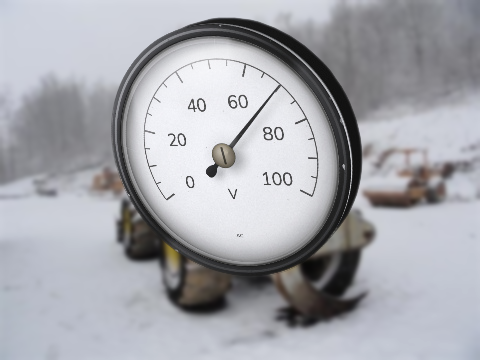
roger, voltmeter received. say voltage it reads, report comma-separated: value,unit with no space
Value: 70,V
